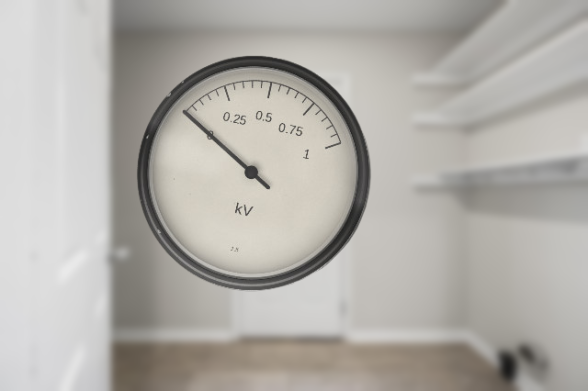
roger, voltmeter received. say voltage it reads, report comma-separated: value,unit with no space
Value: 0,kV
